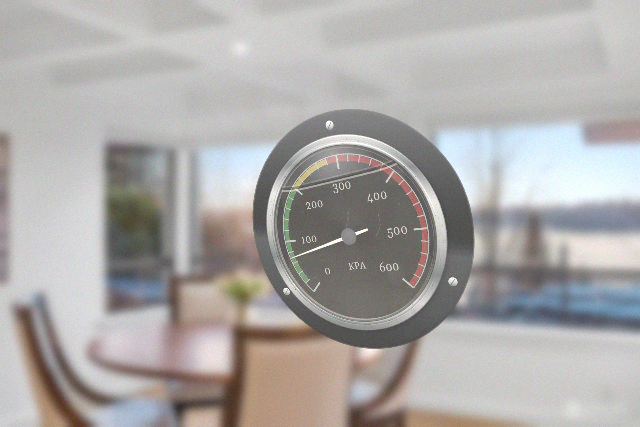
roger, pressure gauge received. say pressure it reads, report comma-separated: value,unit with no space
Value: 70,kPa
